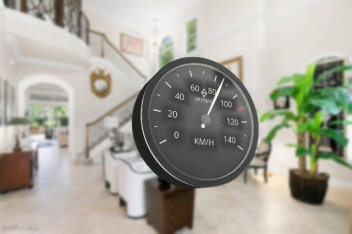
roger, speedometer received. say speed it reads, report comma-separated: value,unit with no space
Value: 85,km/h
